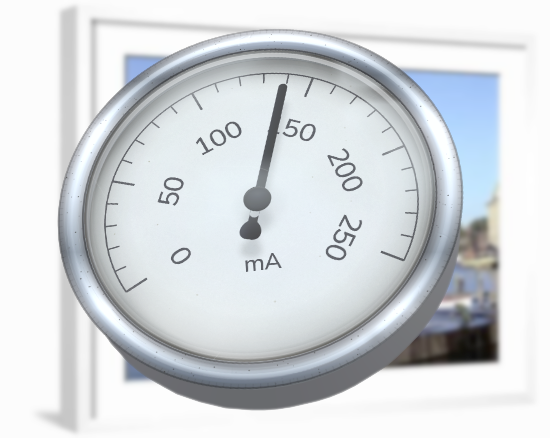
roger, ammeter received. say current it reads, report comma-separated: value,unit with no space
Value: 140,mA
